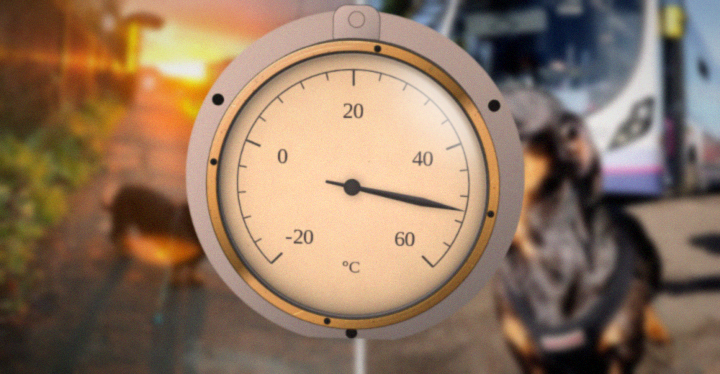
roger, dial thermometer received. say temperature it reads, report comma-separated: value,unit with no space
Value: 50,°C
